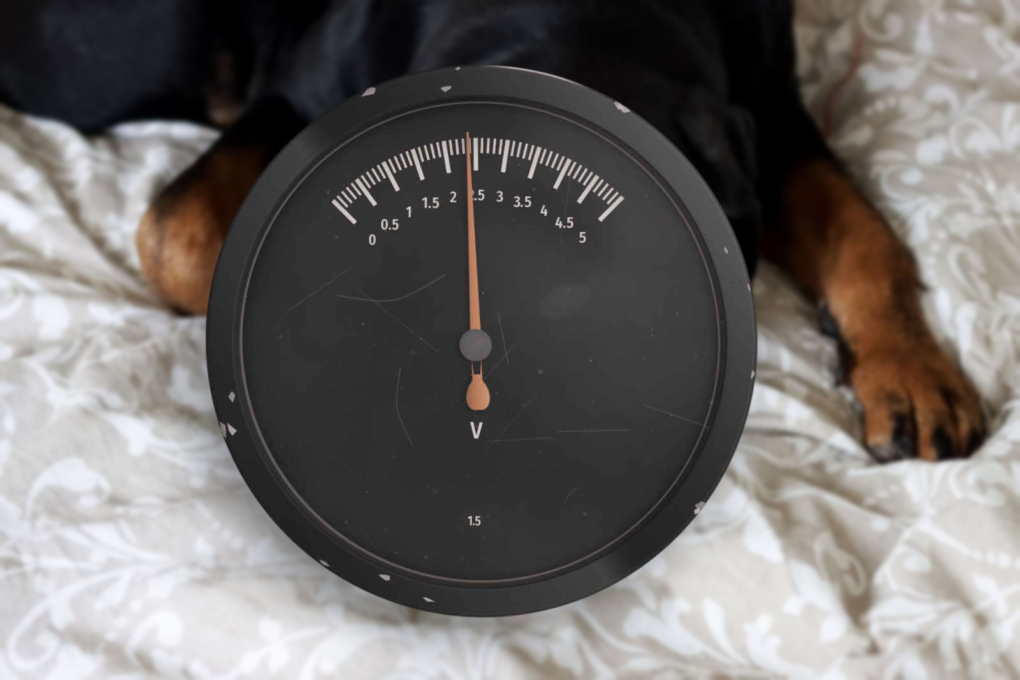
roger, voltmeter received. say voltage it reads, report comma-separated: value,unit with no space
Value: 2.4,V
